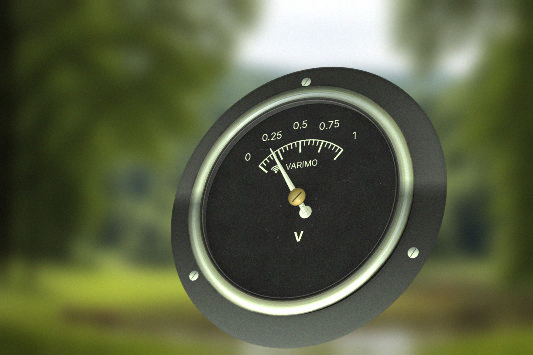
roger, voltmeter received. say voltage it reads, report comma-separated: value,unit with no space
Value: 0.2,V
